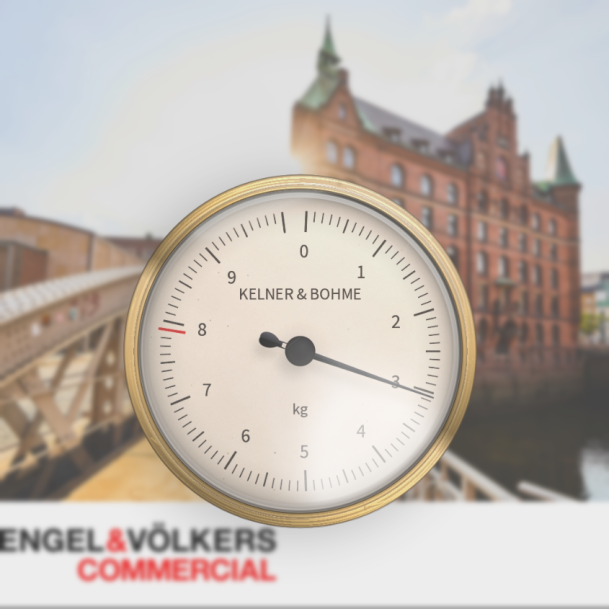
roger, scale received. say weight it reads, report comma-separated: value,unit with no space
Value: 3.05,kg
